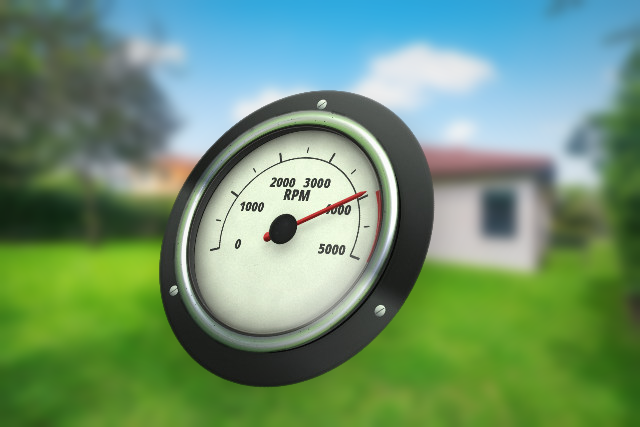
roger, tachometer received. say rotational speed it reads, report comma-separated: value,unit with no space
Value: 4000,rpm
